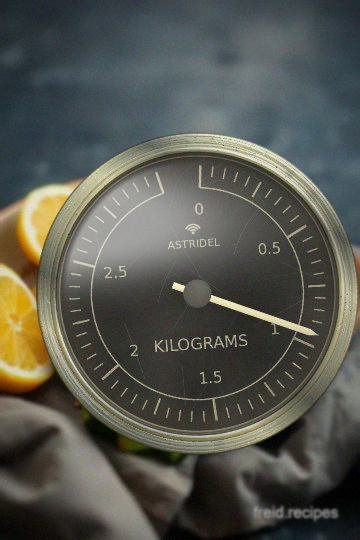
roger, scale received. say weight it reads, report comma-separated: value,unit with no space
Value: 0.95,kg
